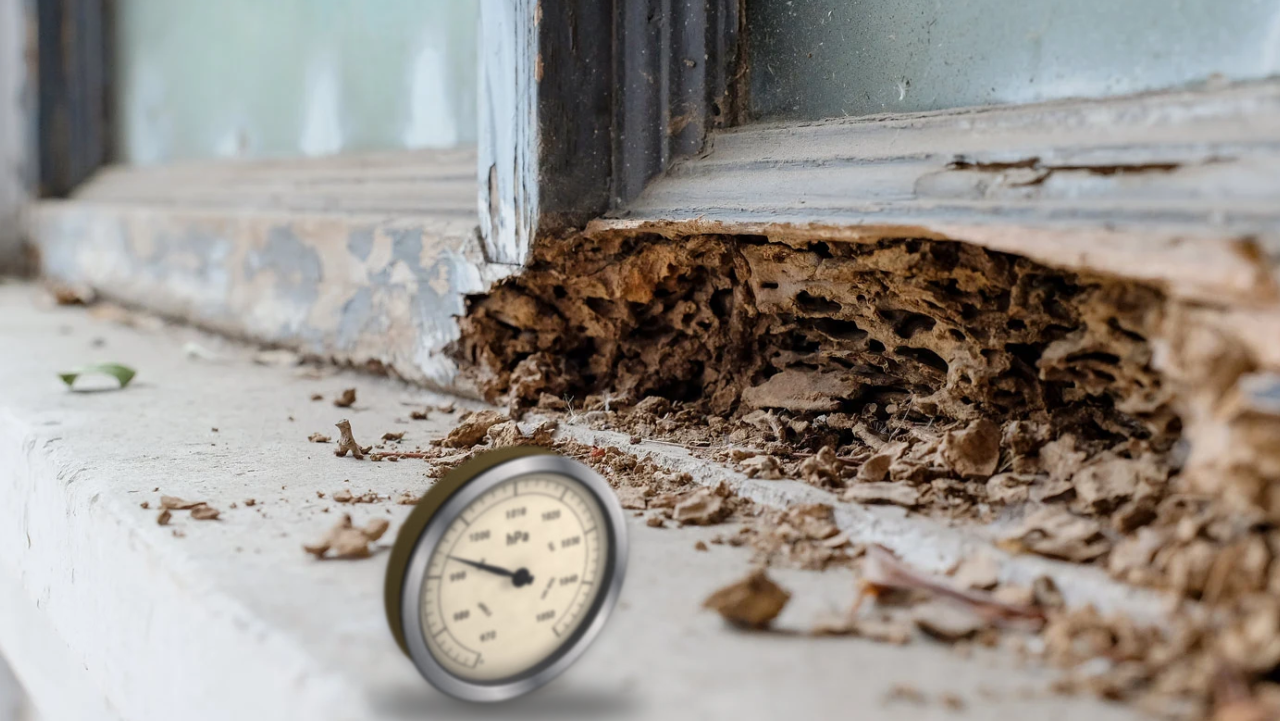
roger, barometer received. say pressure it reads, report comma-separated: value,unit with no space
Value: 994,hPa
